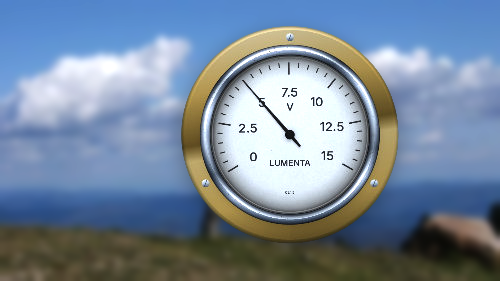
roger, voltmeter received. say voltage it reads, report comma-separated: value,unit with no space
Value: 5,V
